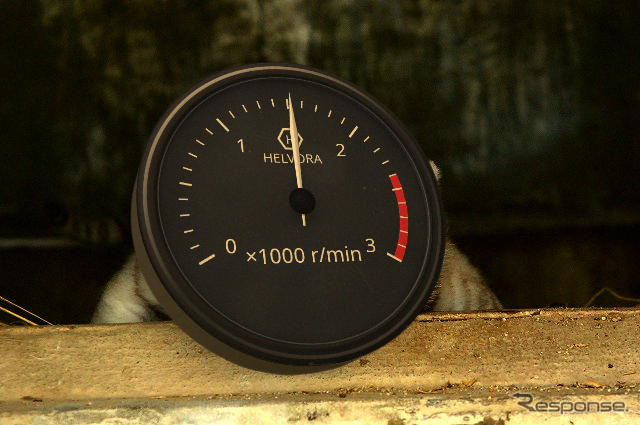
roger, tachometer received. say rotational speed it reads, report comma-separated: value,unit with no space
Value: 1500,rpm
